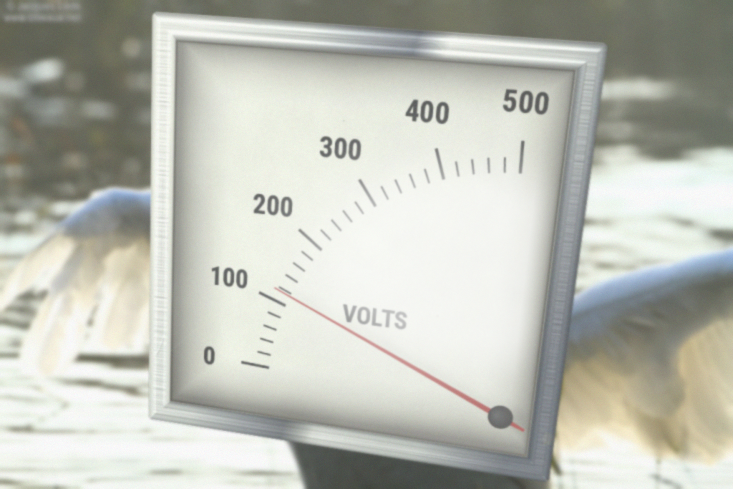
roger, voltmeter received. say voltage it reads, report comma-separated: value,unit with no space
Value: 120,V
